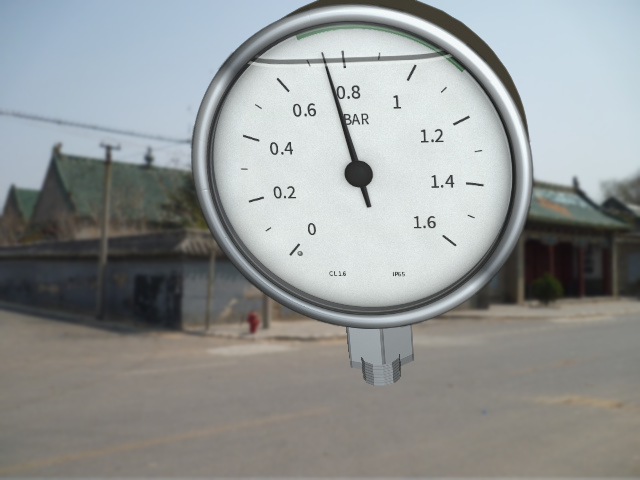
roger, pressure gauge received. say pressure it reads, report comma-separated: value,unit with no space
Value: 0.75,bar
